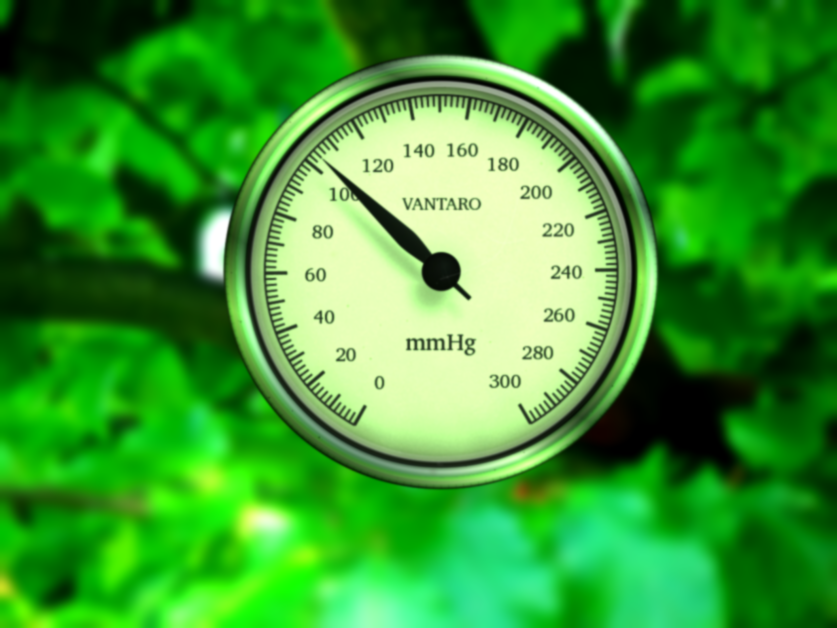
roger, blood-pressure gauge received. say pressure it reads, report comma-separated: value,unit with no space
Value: 104,mmHg
